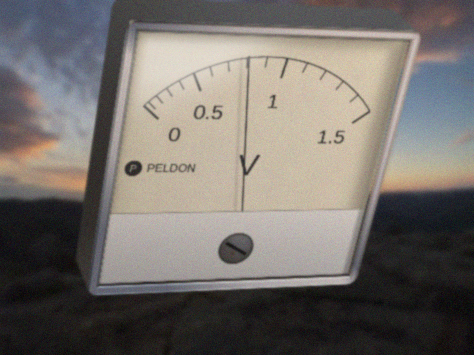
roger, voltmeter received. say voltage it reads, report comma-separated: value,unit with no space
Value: 0.8,V
